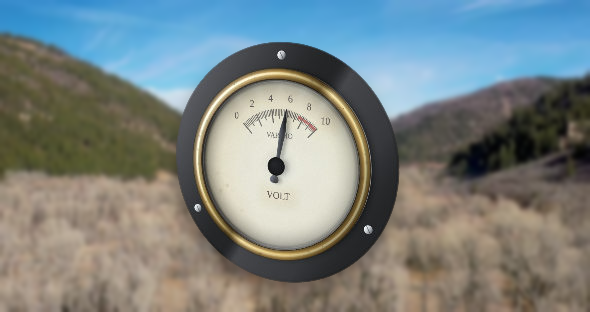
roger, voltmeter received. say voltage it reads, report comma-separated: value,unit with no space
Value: 6,V
